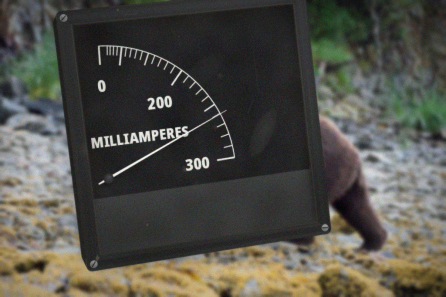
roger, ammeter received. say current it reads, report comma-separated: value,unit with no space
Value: 260,mA
